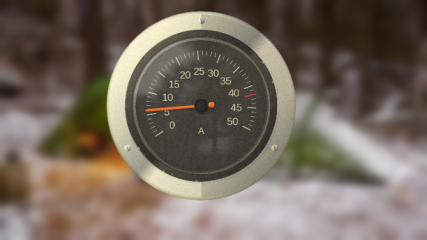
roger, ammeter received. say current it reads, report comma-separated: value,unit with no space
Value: 6,A
